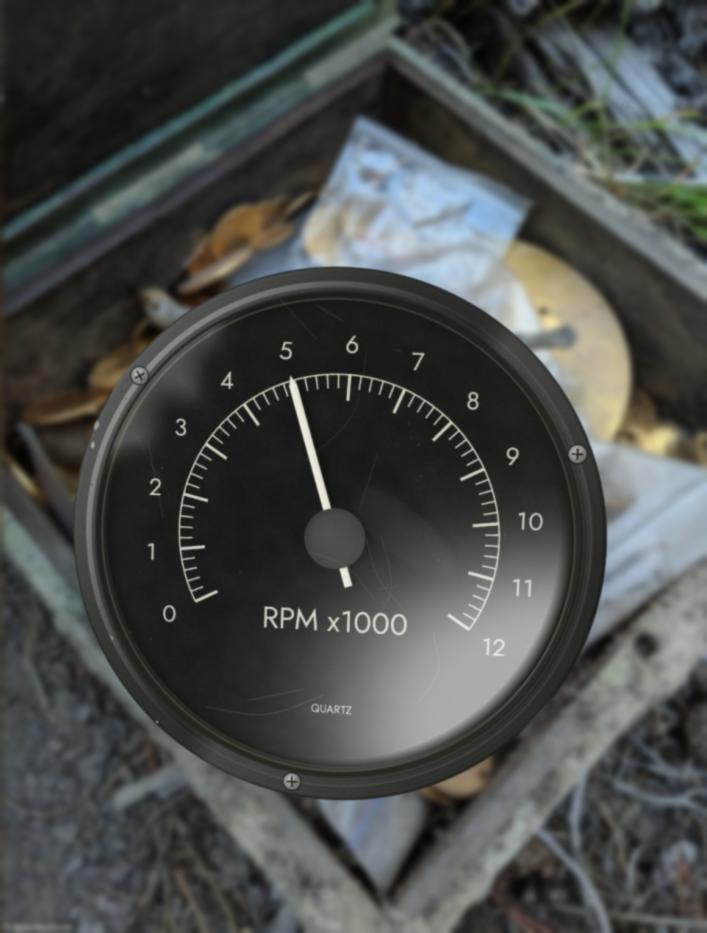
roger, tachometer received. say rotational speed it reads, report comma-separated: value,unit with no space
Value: 5000,rpm
